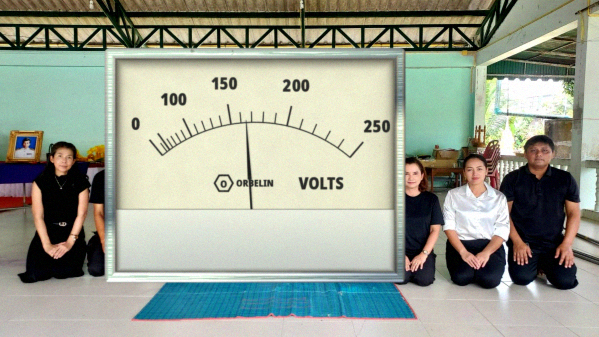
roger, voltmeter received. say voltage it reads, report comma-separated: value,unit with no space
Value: 165,V
